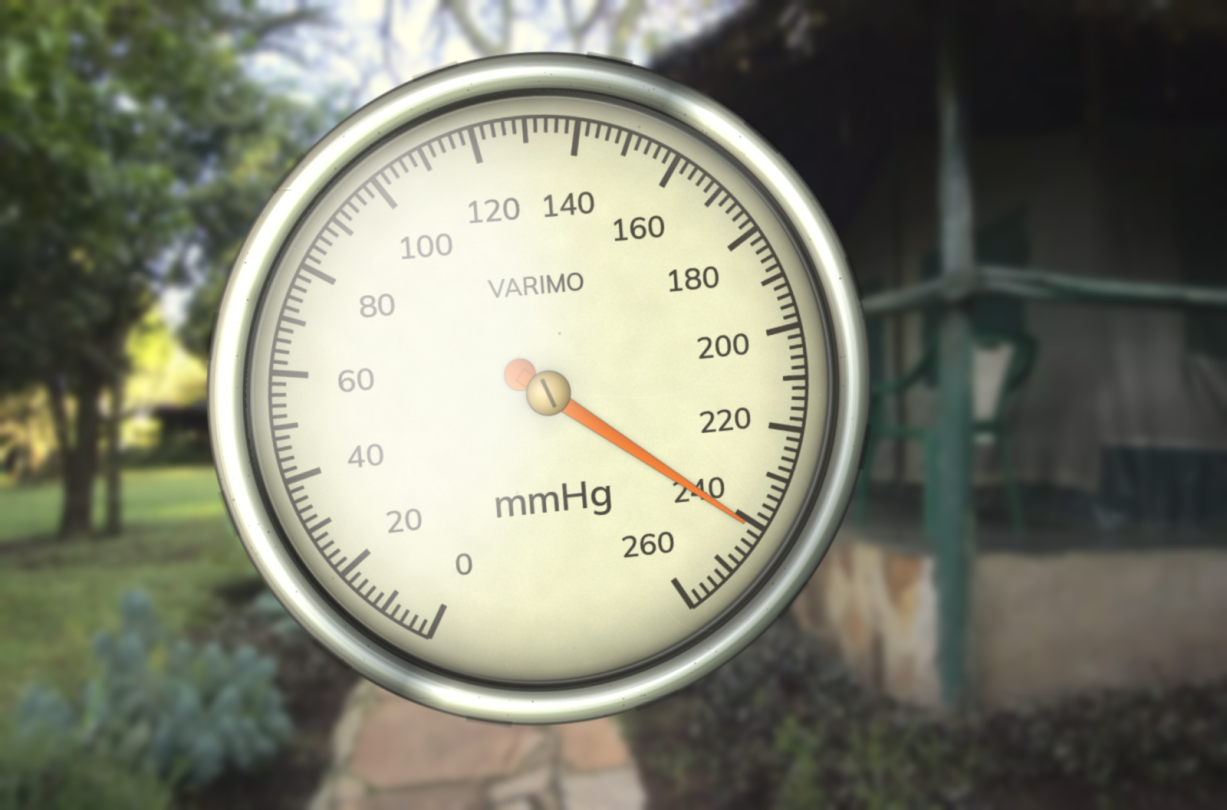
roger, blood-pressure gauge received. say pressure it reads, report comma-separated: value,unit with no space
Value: 241,mmHg
